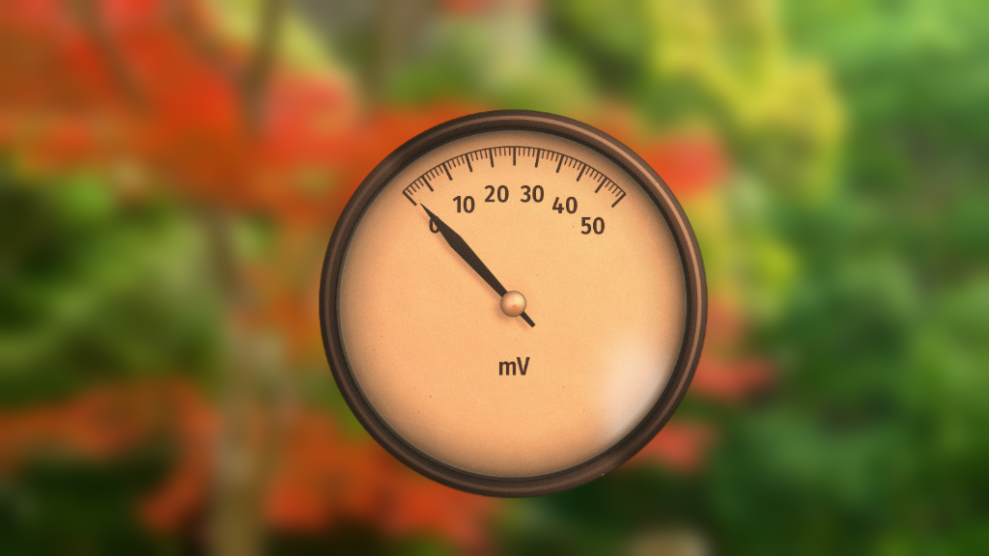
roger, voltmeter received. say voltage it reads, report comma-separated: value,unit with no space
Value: 1,mV
